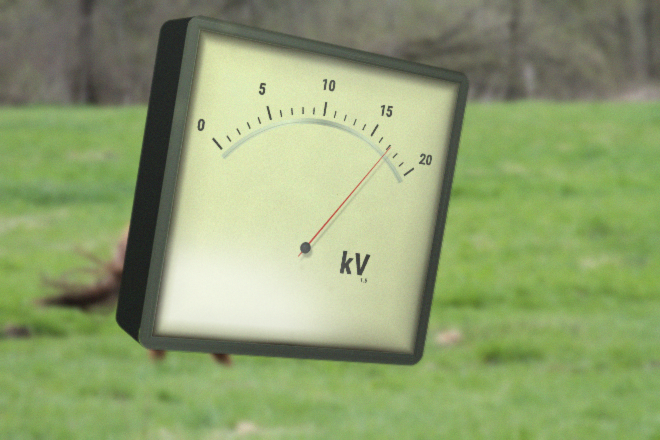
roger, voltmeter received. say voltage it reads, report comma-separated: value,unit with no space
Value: 17,kV
